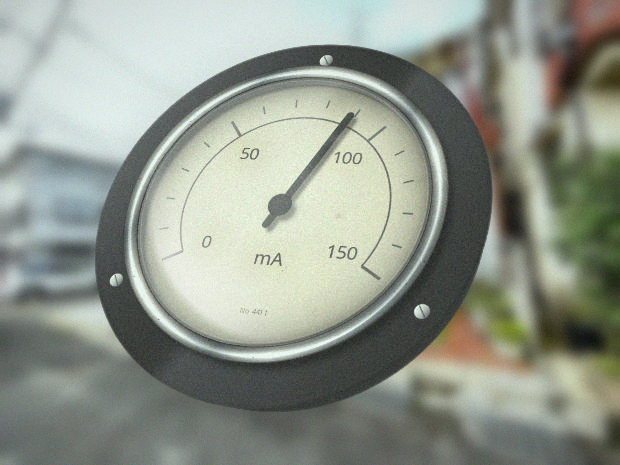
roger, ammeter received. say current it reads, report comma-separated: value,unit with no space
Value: 90,mA
